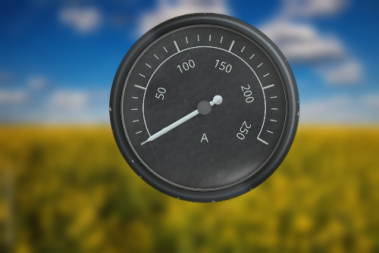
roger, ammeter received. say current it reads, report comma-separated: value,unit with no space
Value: 0,A
